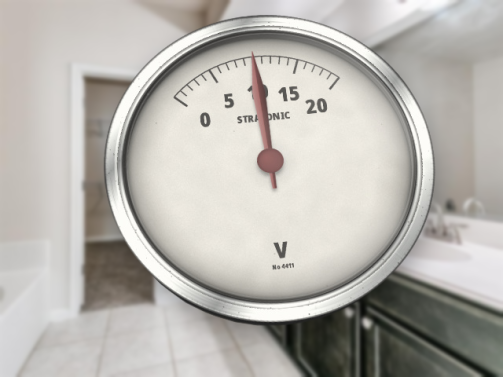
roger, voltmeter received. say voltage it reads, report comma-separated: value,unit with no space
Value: 10,V
